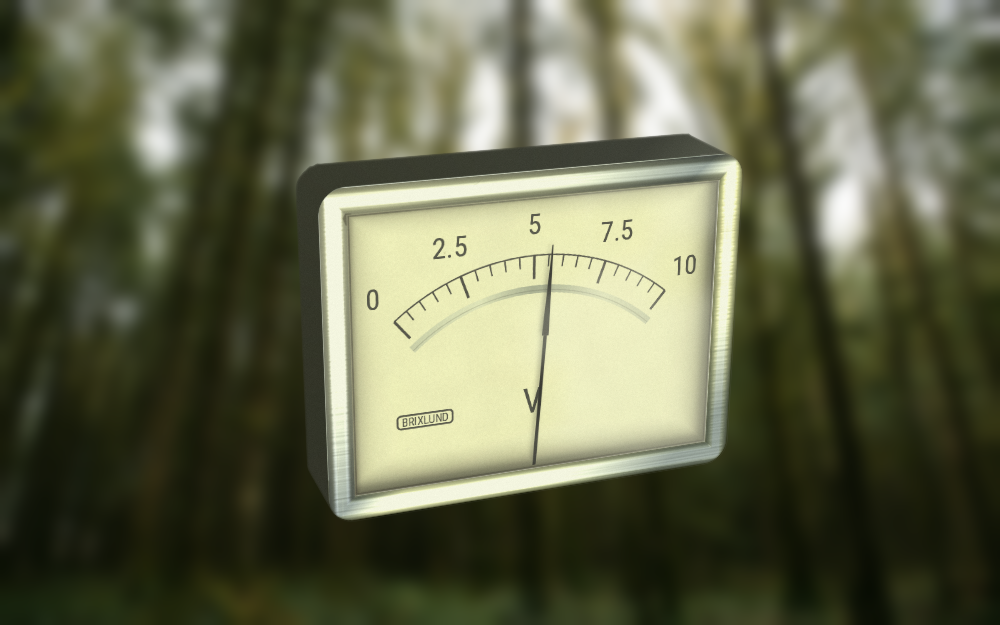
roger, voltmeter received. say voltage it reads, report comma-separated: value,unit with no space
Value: 5.5,V
